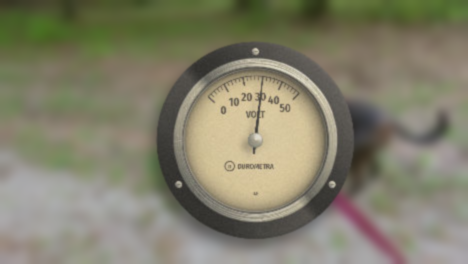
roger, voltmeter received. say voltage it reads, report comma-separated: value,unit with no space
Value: 30,V
